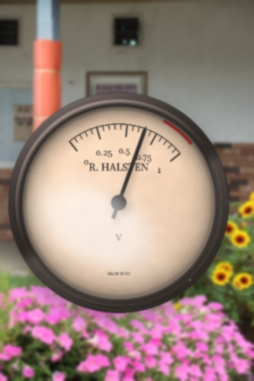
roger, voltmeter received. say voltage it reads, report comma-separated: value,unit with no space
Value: 0.65,V
